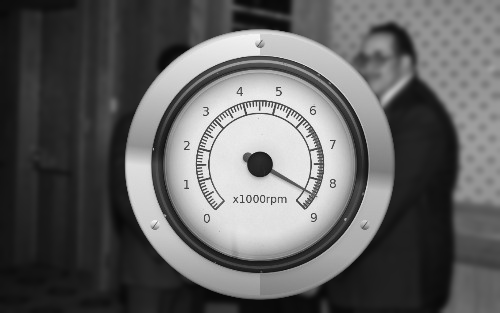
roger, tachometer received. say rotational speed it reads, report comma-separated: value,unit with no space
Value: 8500,rpm
